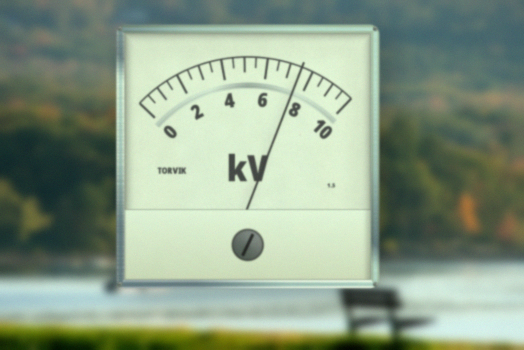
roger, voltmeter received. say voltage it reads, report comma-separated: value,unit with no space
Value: 7.5,kV
